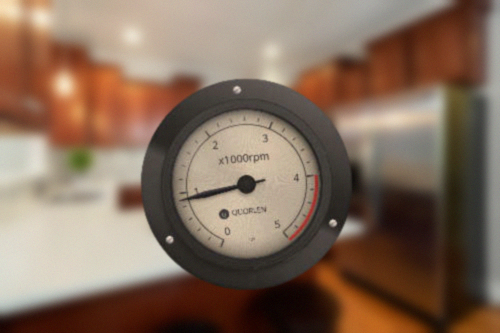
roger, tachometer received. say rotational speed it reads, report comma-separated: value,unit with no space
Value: 900,rpm
